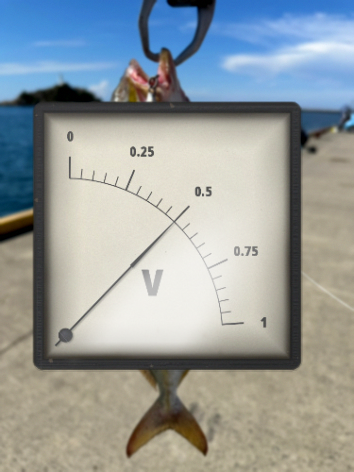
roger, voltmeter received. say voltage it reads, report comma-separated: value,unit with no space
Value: 0.5,V
